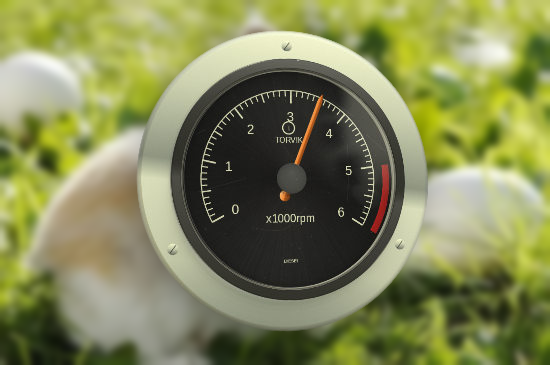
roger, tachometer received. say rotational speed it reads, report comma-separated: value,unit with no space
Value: 3500,rpm
